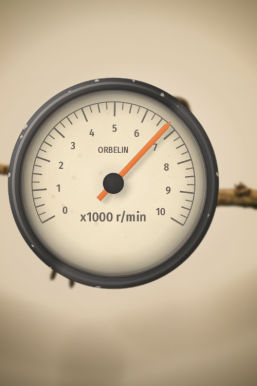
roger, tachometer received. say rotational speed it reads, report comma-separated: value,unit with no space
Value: 6750,rpm
